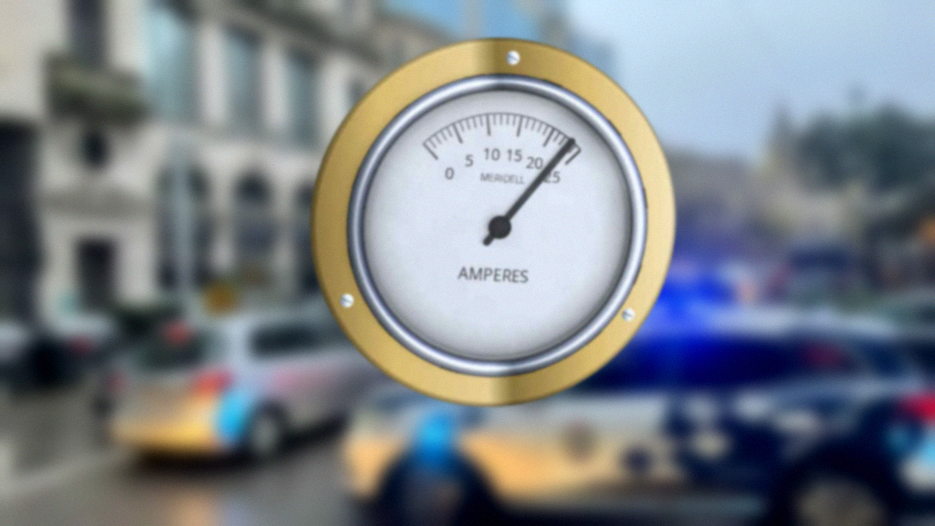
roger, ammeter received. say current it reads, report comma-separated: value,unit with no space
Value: 23,A
